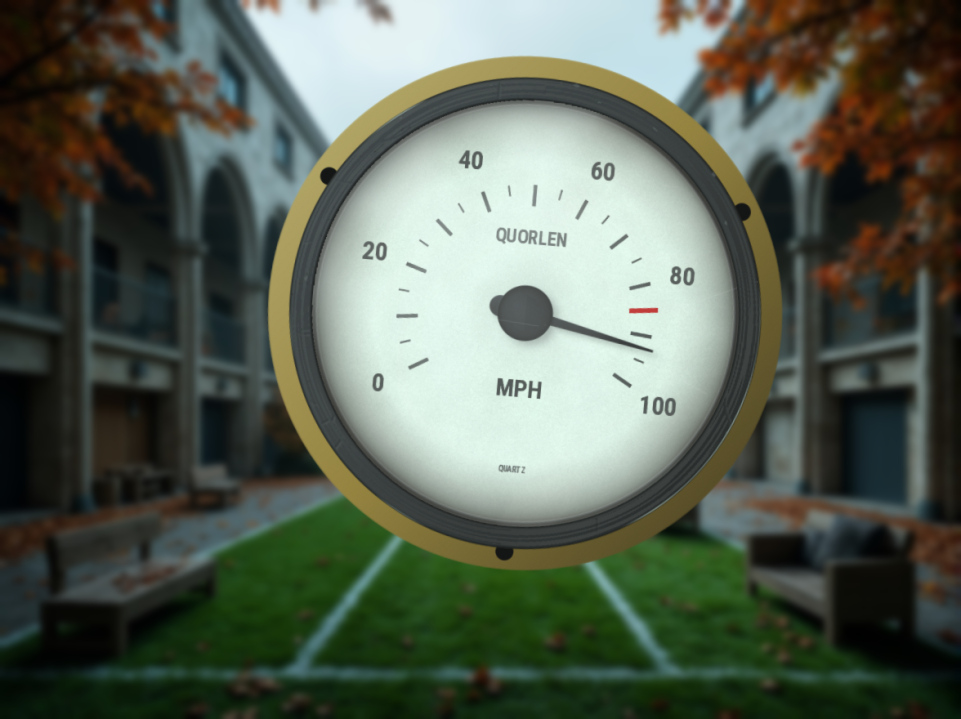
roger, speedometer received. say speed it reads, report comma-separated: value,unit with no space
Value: 92.5,mph
